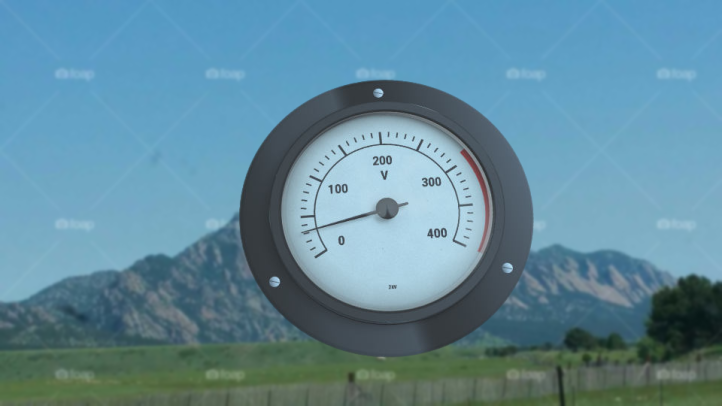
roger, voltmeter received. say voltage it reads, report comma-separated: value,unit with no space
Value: 30,V
